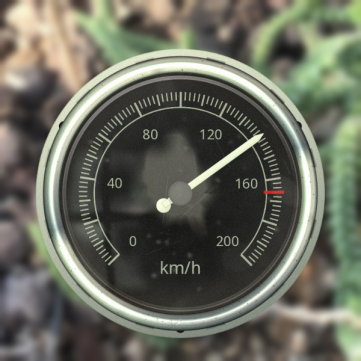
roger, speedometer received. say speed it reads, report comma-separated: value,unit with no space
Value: 140,km/h
